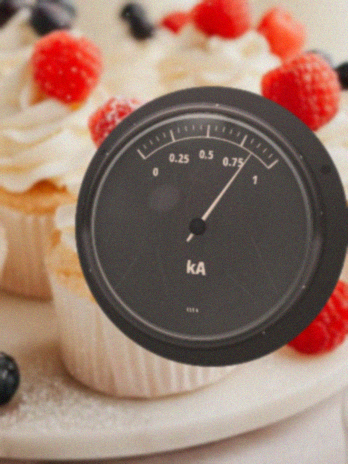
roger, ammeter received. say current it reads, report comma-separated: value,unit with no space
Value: 0.85,kA
